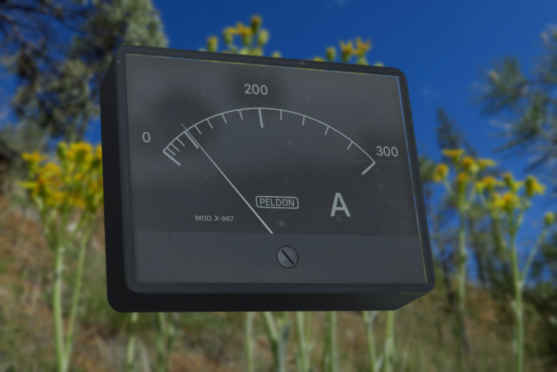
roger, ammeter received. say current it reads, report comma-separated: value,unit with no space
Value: 100,A
